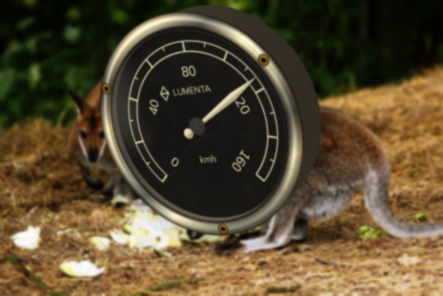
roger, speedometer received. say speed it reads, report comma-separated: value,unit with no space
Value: 115,km/h
